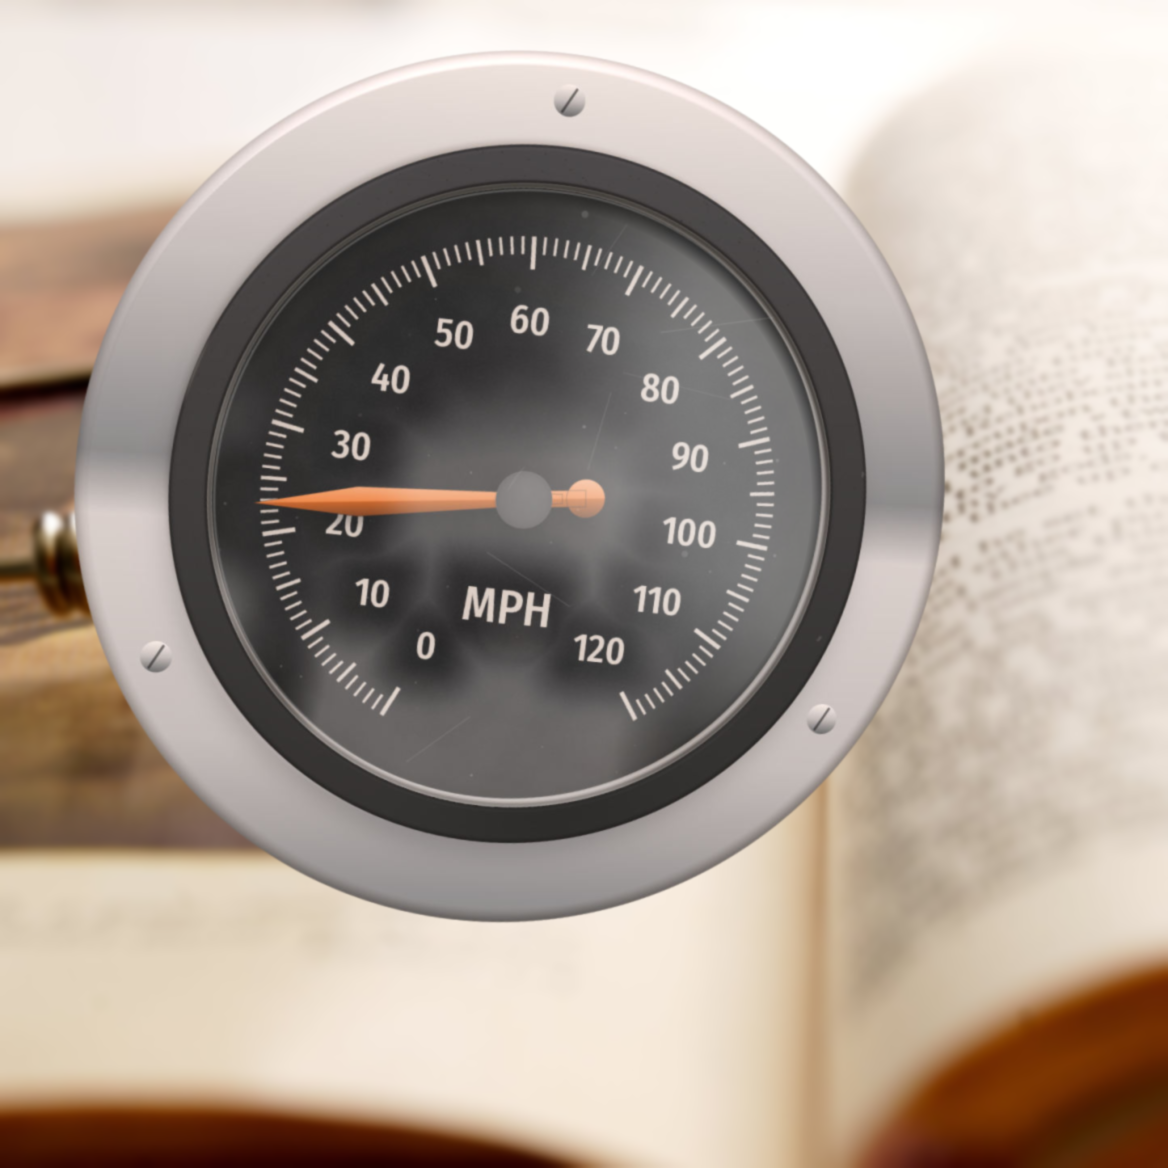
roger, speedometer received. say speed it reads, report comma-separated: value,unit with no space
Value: 23,mph
